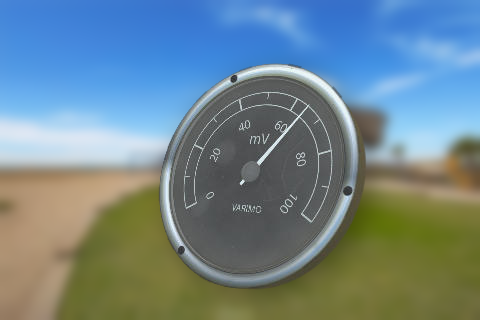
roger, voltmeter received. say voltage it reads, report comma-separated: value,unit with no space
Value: 65,mV
